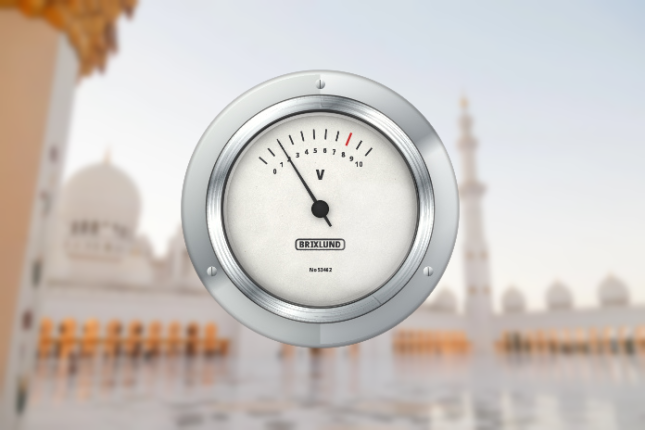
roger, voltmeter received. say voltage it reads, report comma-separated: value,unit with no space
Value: 2,V
